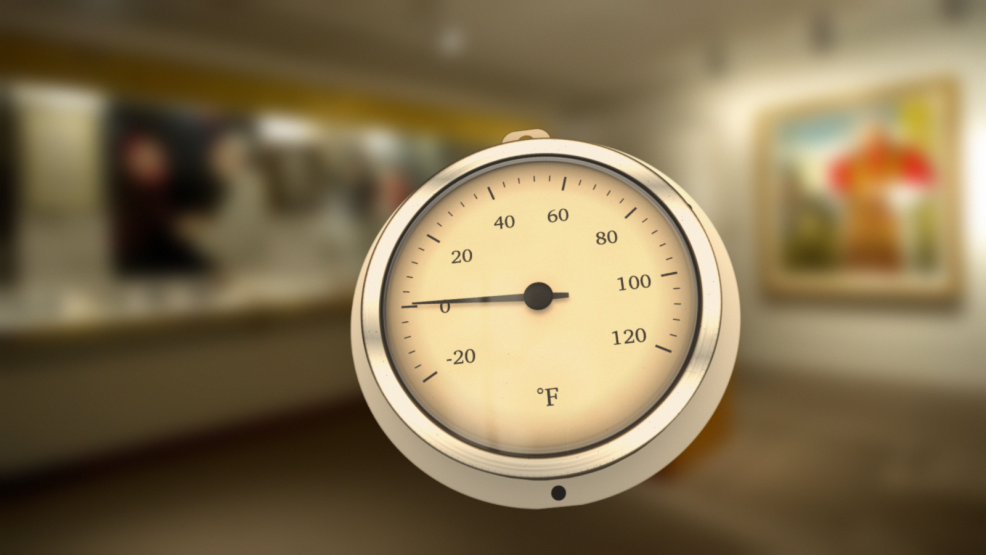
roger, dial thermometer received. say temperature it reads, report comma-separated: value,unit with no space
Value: 0,°F
